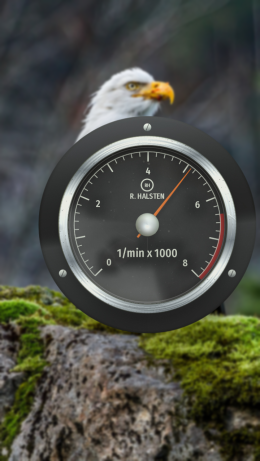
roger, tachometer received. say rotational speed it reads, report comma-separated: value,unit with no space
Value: 5100,rpm
